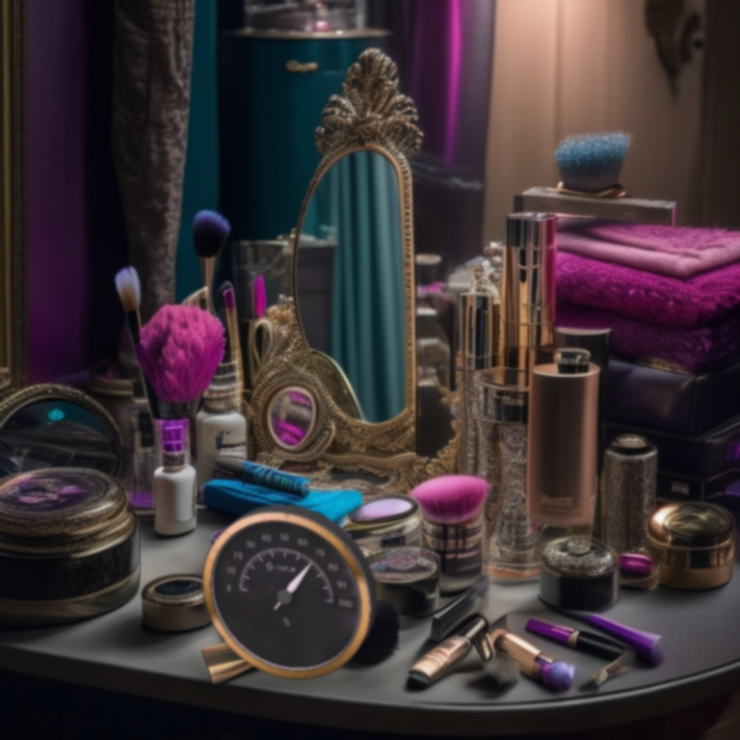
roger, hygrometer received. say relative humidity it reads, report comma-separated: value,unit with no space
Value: 70,%
